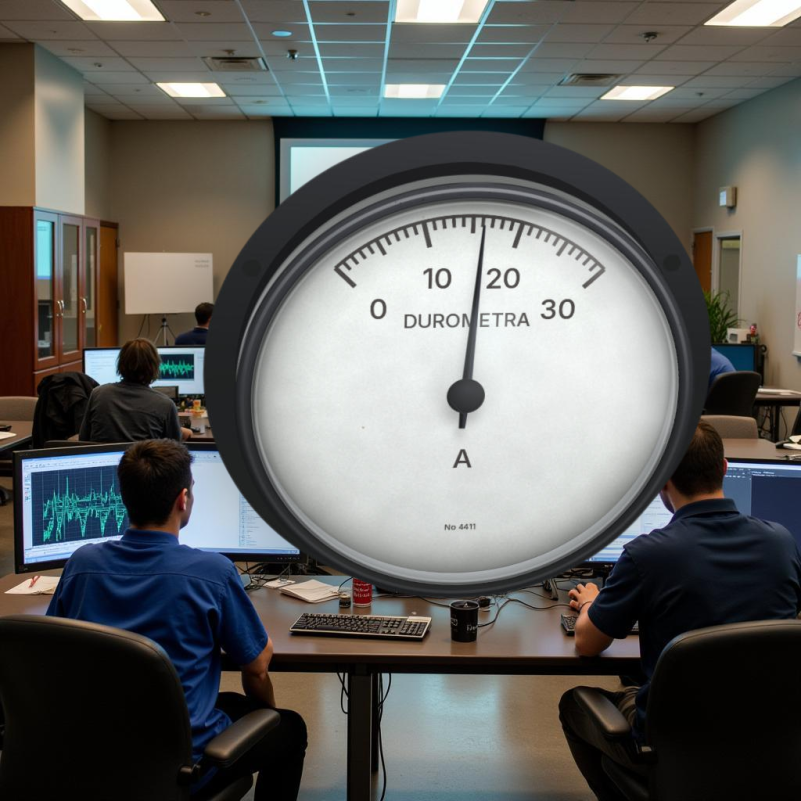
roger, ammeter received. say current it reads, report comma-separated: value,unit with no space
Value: 16,A
